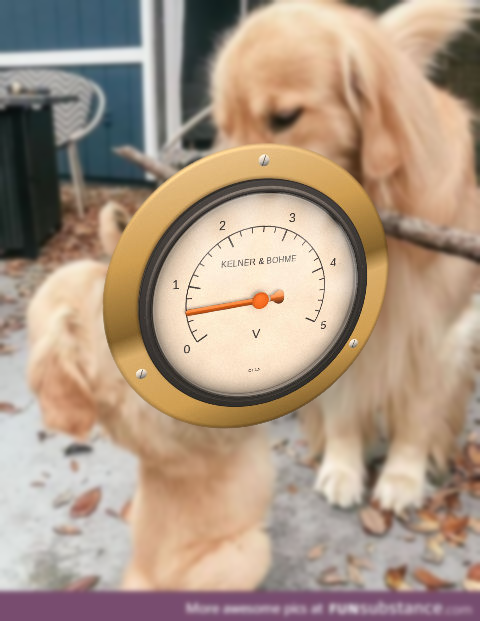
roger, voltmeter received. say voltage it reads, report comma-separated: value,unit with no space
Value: 0.6,V
